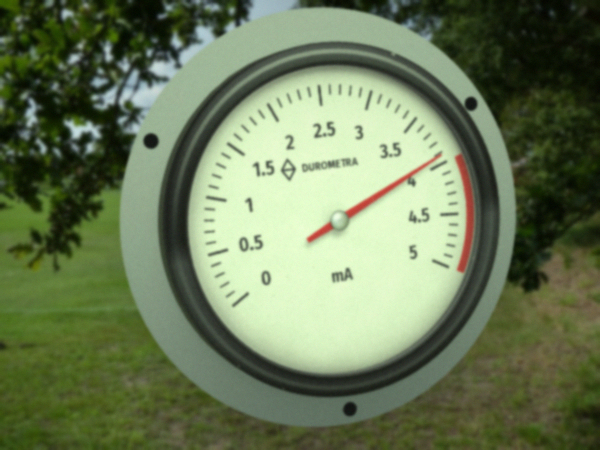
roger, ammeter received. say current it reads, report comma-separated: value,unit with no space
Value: 3.9,mA
